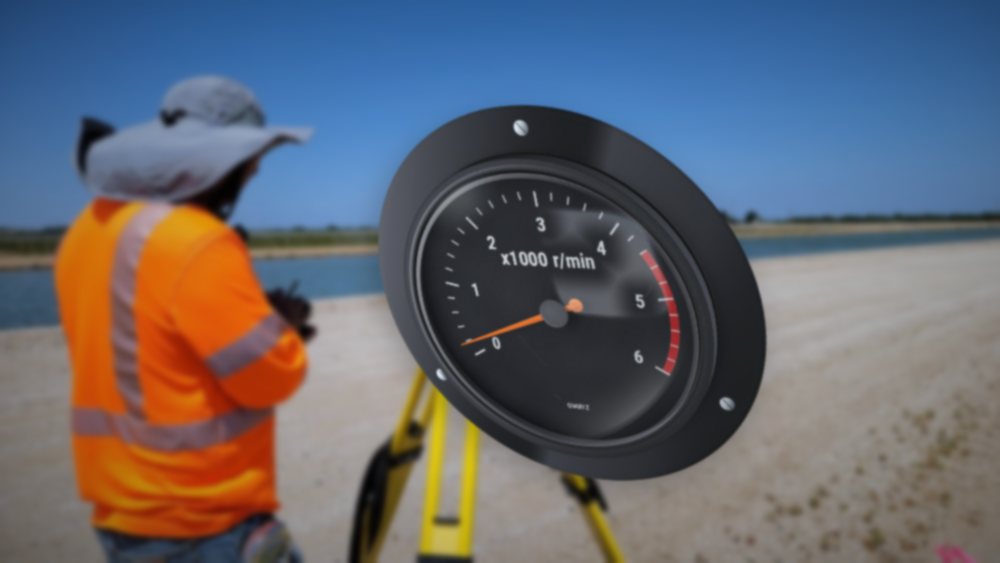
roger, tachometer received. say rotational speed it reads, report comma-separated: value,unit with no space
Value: 200,rpm
